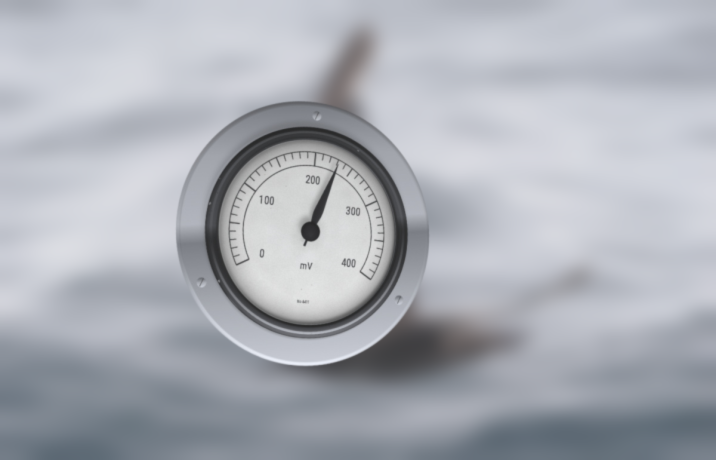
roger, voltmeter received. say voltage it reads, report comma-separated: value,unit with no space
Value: 230,mV
